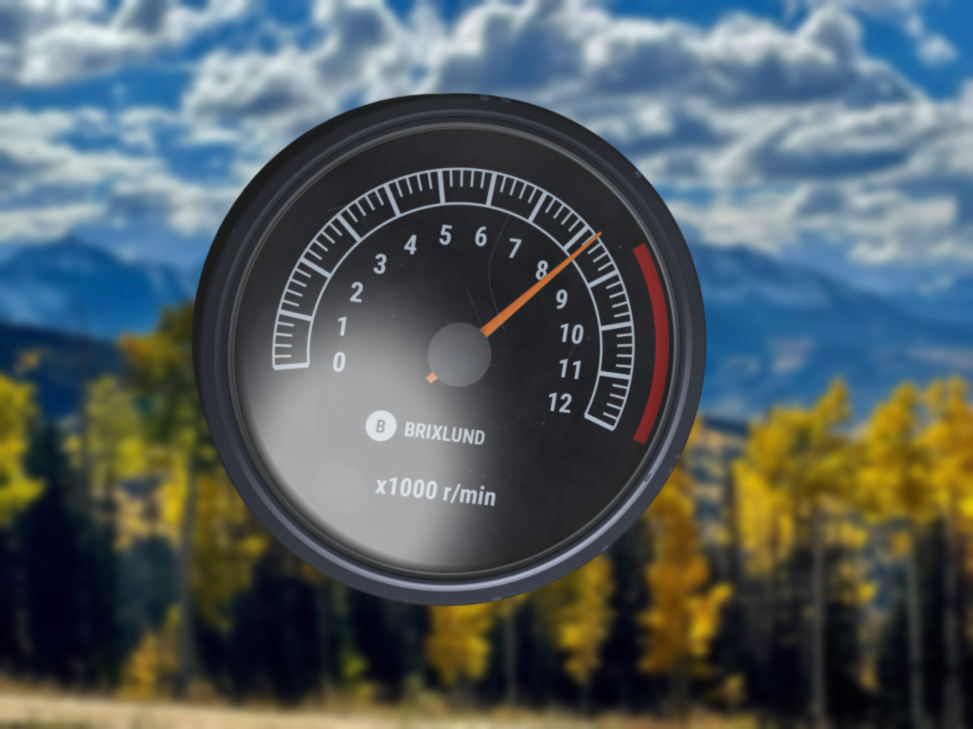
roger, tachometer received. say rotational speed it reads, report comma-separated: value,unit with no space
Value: 8200,rpm
